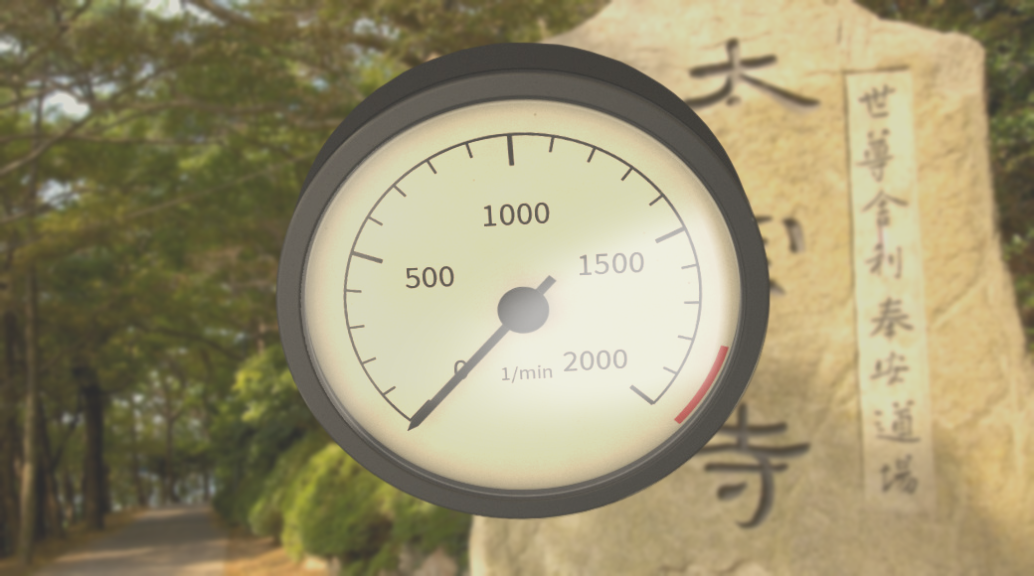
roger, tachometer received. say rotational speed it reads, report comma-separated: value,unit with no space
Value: 0,rpm
